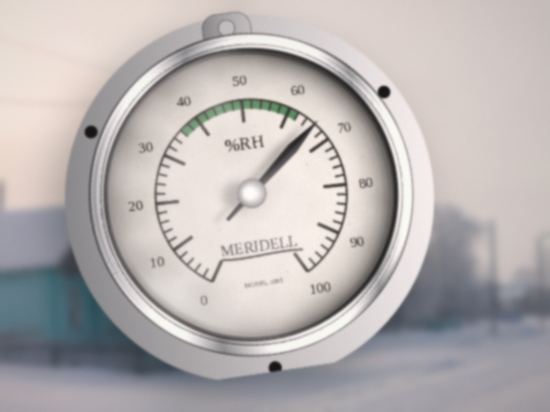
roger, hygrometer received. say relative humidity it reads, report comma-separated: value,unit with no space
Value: 66,%
